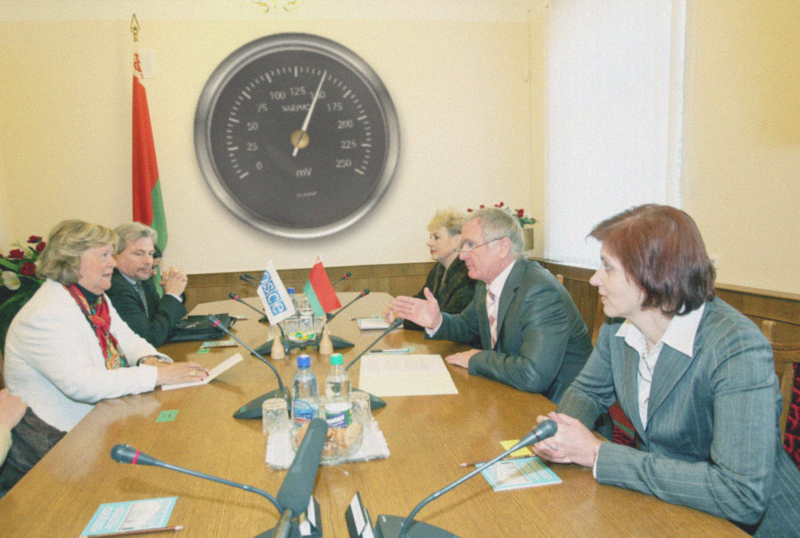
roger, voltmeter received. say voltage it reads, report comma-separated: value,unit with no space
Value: 150,mV
